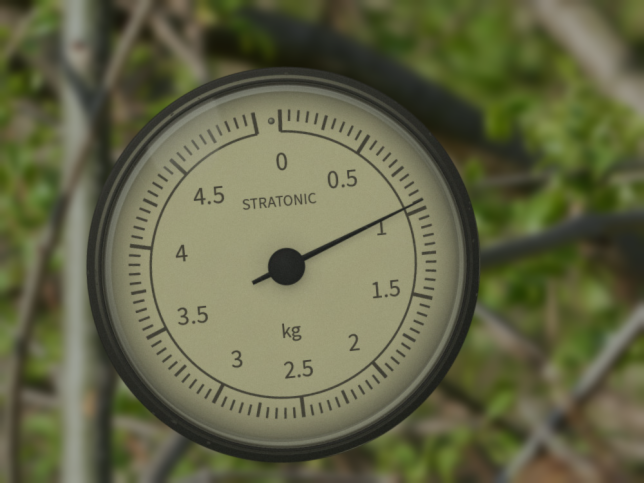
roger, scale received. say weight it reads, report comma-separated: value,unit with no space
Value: 0.95,kg
